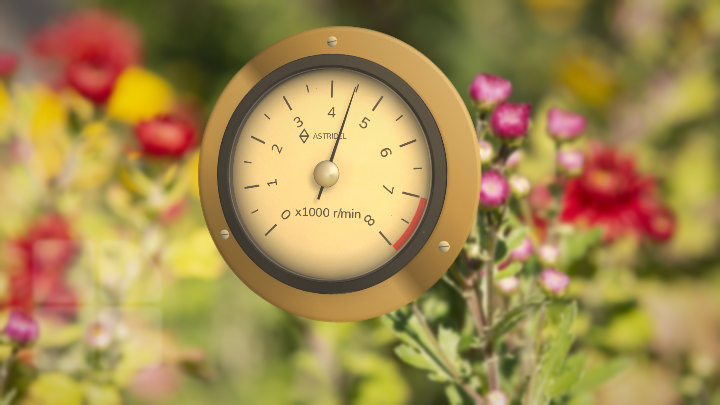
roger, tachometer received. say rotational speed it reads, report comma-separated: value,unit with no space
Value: 4500,rpm
